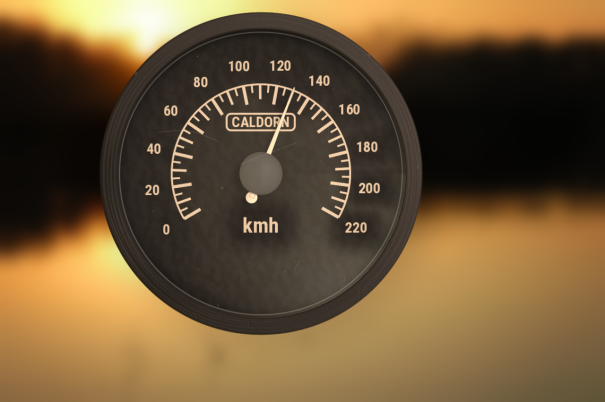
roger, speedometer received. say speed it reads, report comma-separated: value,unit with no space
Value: 130,km/h
